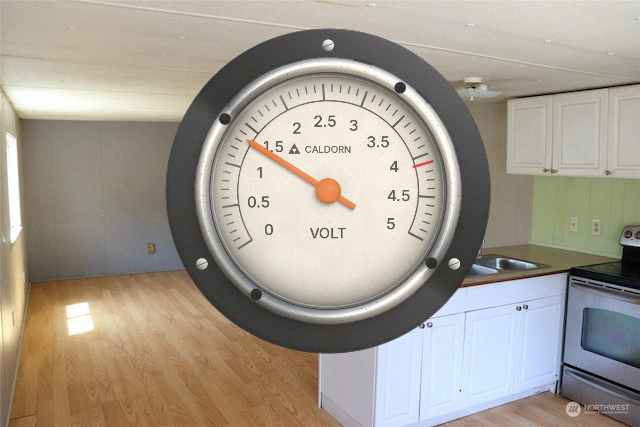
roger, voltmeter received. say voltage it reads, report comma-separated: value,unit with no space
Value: 1.35,V
